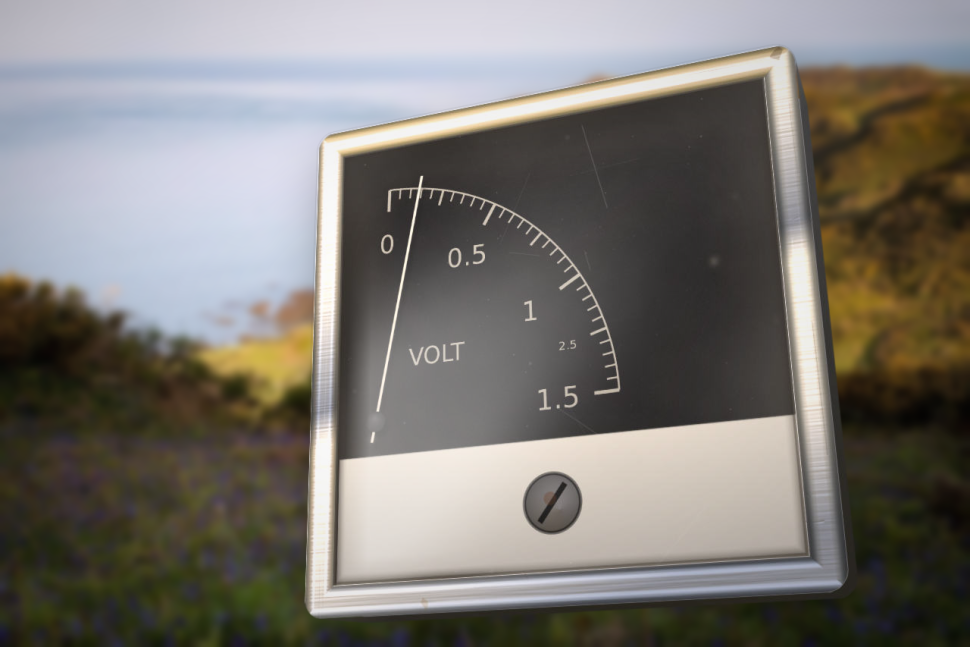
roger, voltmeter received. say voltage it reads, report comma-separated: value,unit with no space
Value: 0.15,V
